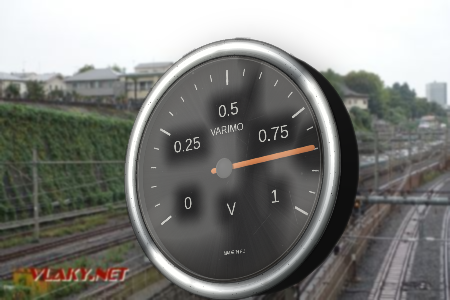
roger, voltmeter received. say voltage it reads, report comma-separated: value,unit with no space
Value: 0.85,V
